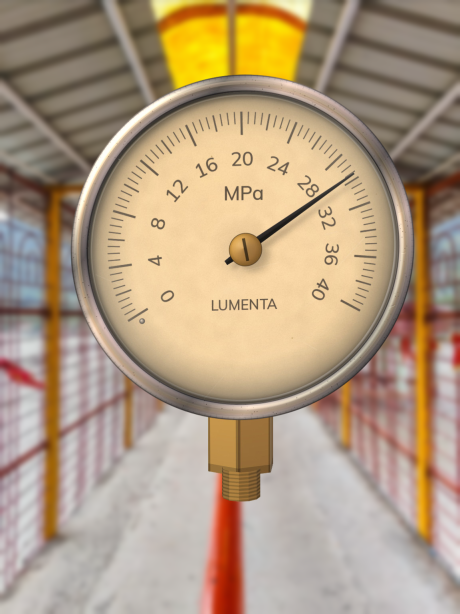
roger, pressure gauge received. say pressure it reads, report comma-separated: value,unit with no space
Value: 29.5,MPa
